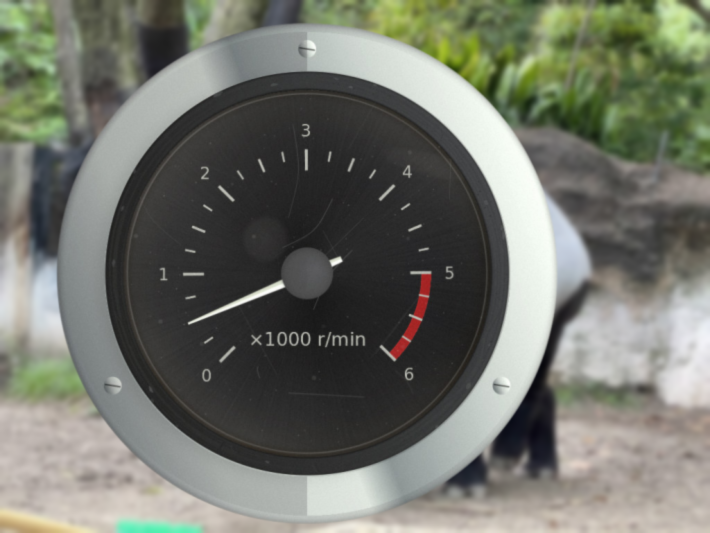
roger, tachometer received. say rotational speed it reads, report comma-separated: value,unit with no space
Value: 500,rpm
